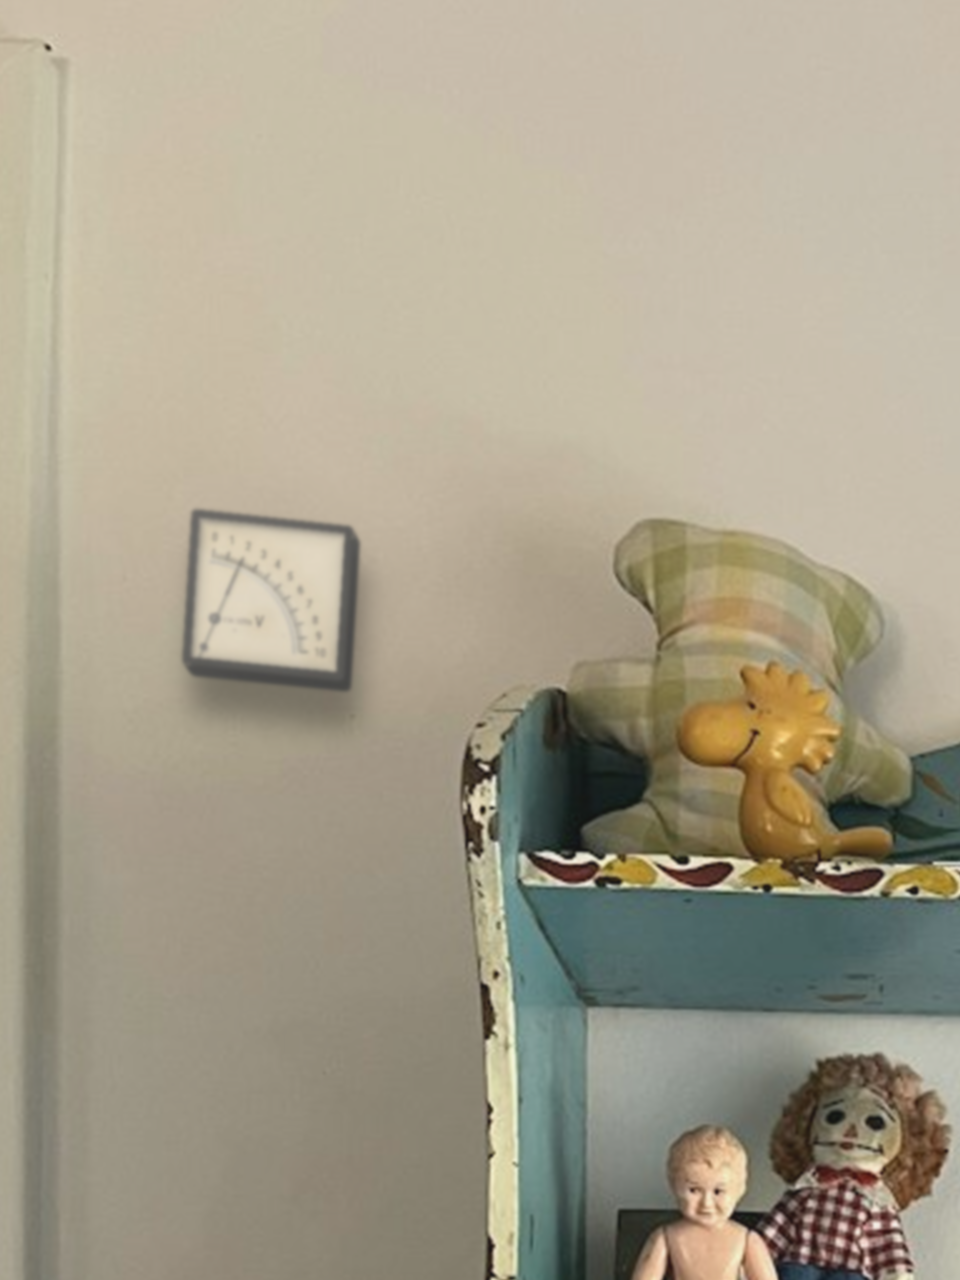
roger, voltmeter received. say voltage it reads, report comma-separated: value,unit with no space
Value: 2,V
